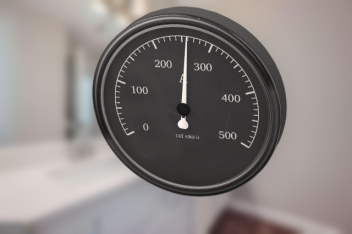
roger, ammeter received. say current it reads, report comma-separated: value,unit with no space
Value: 260,A
